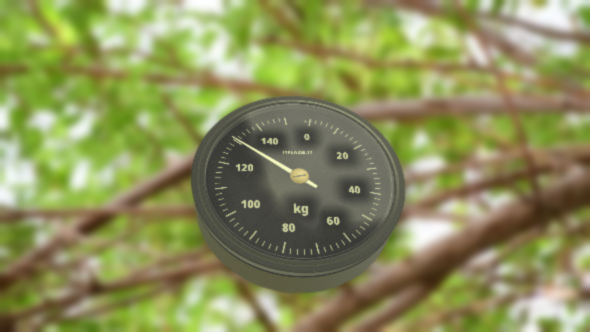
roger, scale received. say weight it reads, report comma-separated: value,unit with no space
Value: 130,kg
